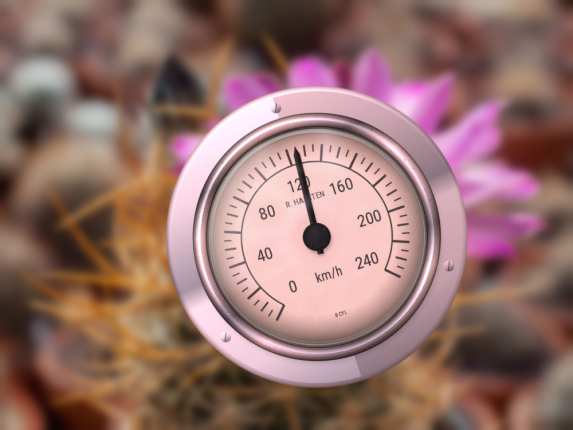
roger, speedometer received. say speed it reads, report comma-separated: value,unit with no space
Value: 125,km/h
